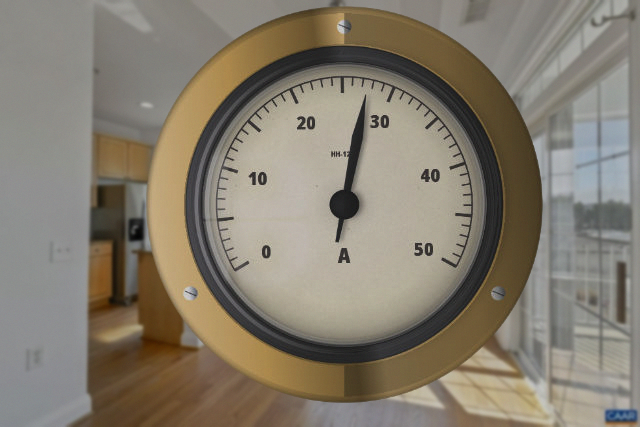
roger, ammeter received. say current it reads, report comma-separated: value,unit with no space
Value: 27.5,A
